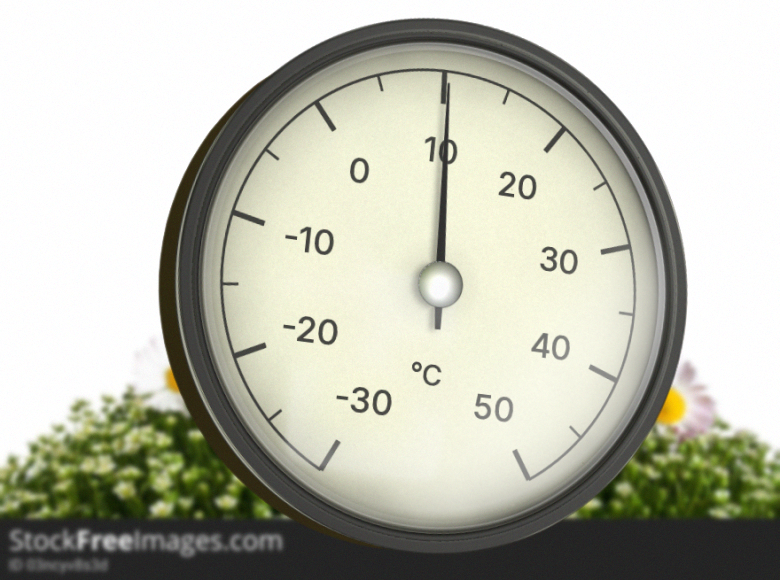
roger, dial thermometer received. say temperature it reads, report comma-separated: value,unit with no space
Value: 10,°C
